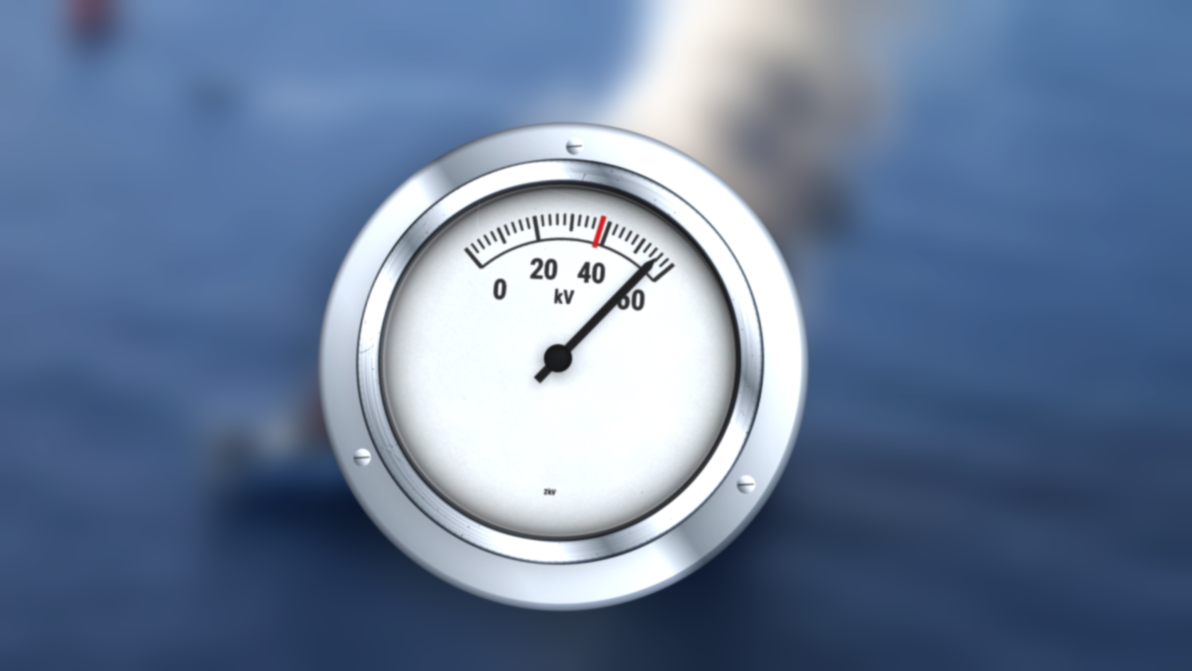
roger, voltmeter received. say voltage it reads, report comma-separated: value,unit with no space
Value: 56,kV
